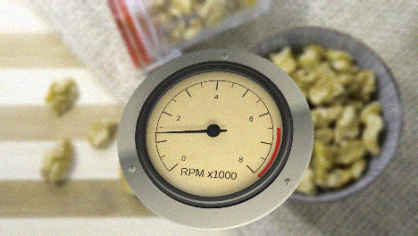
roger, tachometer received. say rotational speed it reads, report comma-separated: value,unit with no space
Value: 1250,rpm
